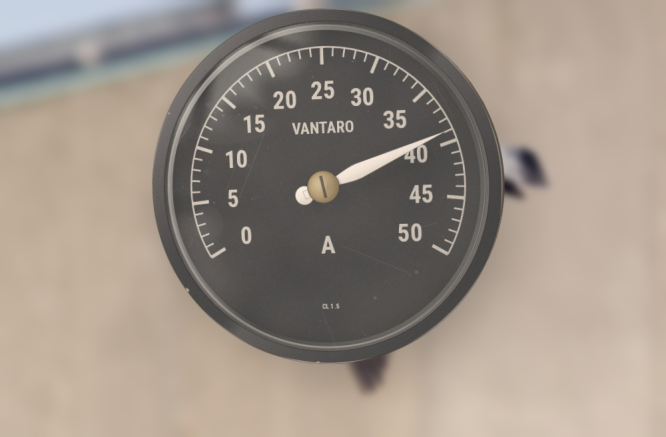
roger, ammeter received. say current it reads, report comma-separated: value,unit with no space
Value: 39,A
